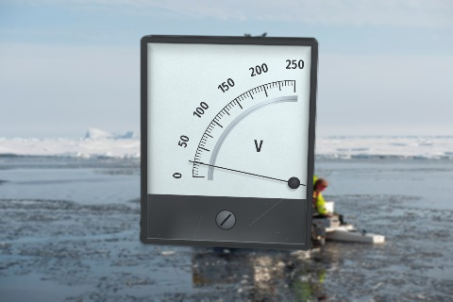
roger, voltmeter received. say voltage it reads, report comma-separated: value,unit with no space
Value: 25,V
